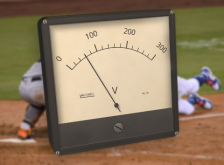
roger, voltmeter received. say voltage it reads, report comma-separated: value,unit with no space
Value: 60,V
